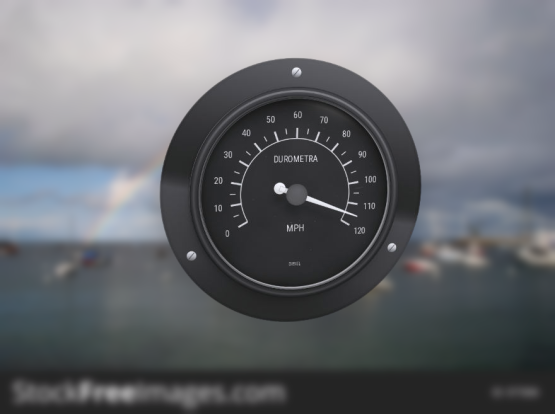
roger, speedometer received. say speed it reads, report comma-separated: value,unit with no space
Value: 115,mph
